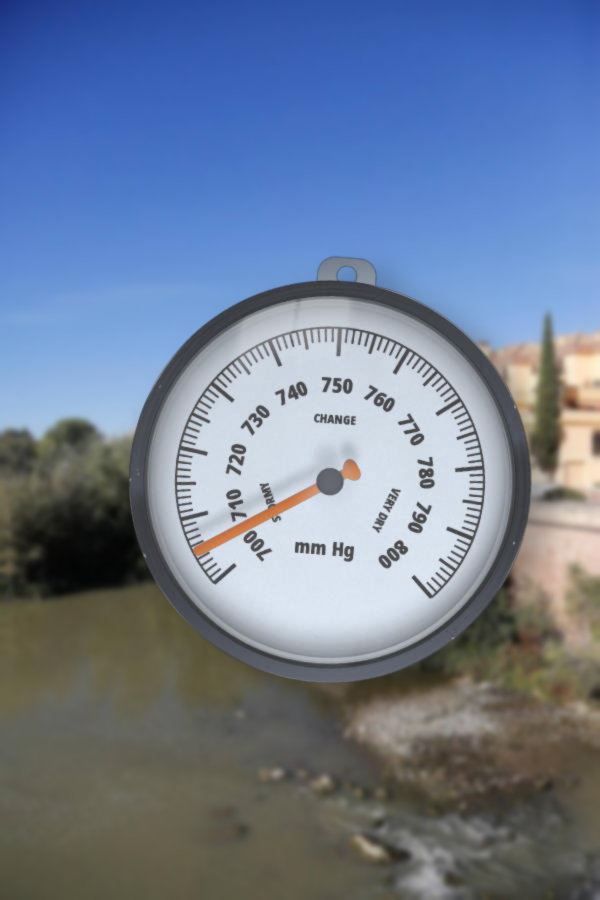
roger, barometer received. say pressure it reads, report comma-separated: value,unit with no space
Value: 705,mmHg
